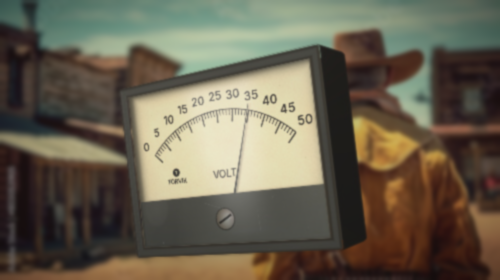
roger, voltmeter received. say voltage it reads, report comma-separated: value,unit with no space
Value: 35,V
